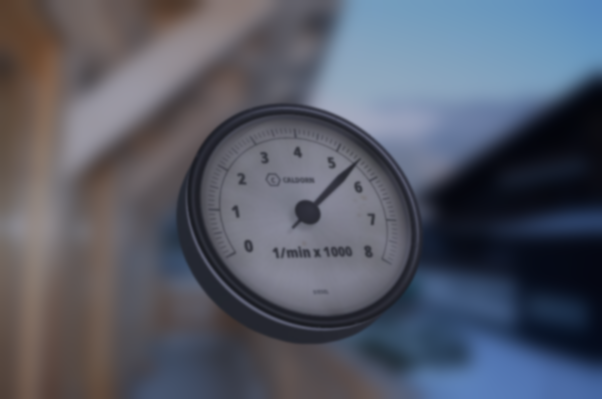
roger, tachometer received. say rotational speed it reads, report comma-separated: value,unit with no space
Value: 5500,rpm
